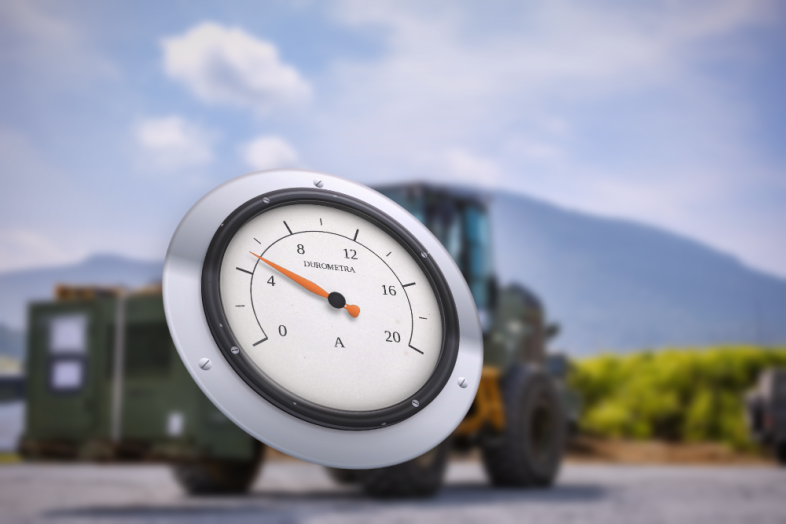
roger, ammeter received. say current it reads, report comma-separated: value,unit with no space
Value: 5,A
